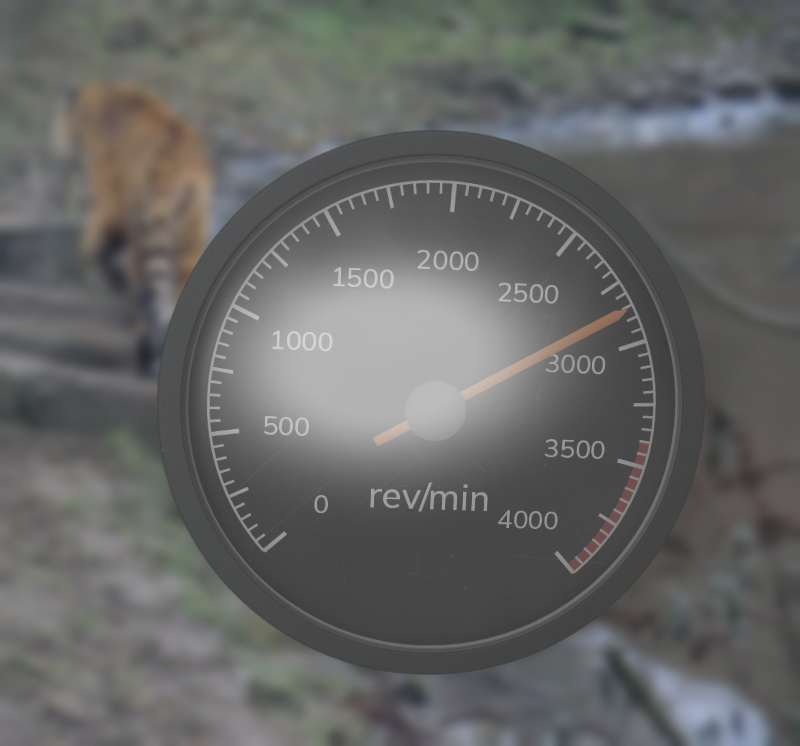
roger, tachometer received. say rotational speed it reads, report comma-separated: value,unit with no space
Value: 2850,rpm
